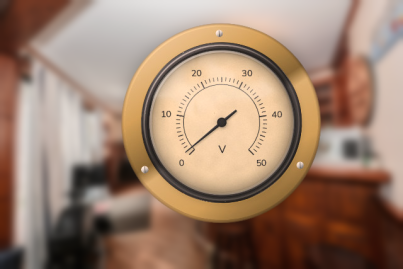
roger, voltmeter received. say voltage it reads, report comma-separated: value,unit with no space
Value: 1,V
